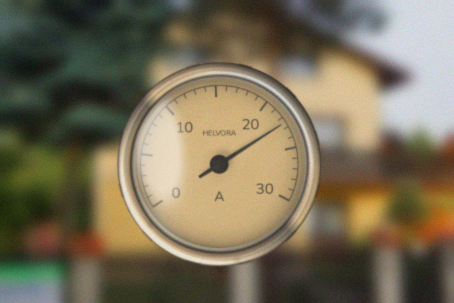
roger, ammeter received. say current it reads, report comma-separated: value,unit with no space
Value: 22.5,A
